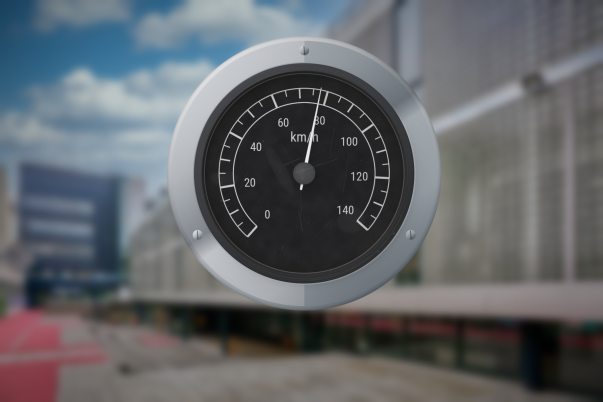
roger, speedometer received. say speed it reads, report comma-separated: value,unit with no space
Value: 77.5,km/h
